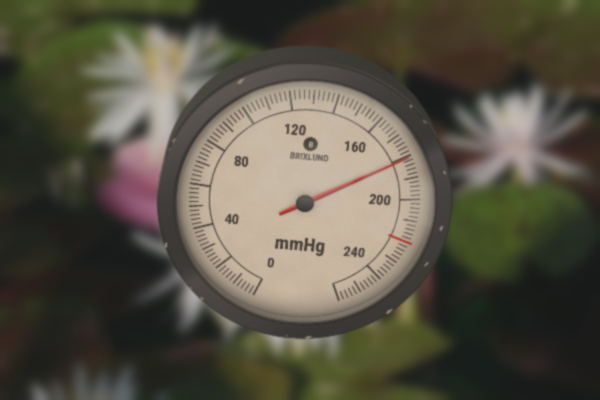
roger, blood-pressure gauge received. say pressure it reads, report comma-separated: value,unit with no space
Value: 180,mmHg
